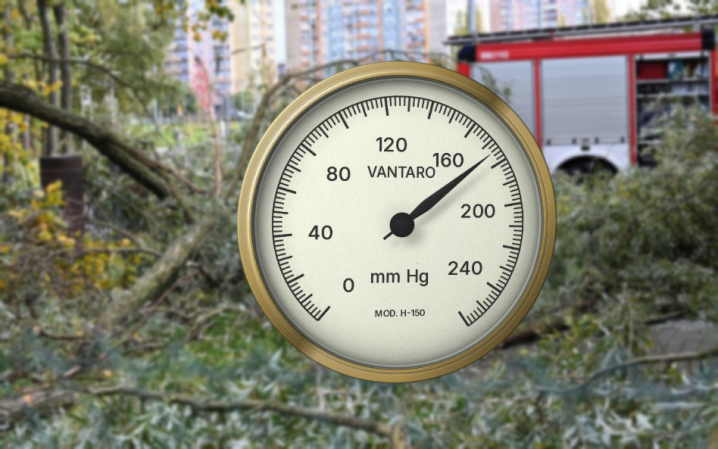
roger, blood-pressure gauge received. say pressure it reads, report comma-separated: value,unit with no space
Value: 174,mmHg
